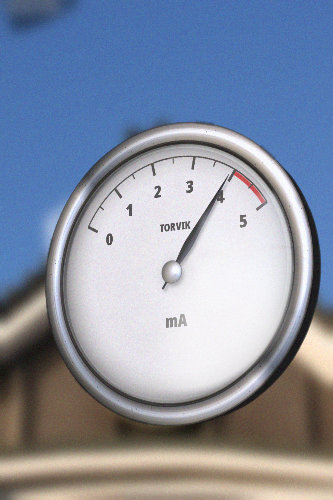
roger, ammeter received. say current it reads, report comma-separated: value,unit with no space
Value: 4,mA
